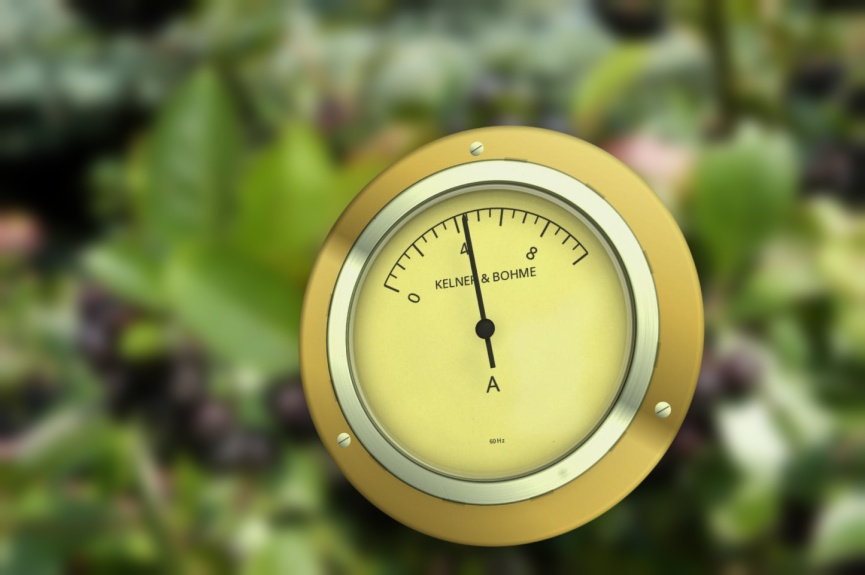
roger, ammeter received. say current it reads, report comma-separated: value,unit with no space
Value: 4.5,A
